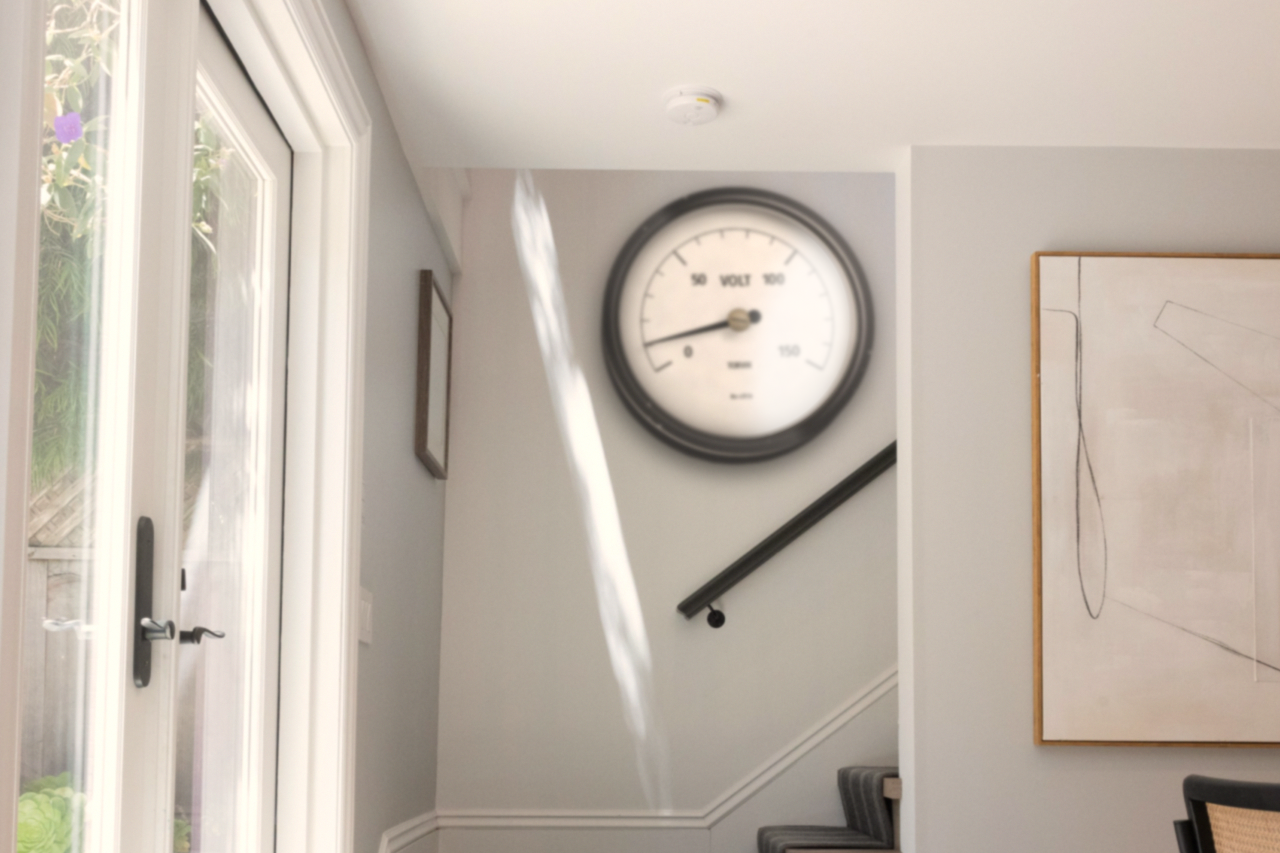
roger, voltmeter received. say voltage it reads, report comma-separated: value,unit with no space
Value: 10,V
